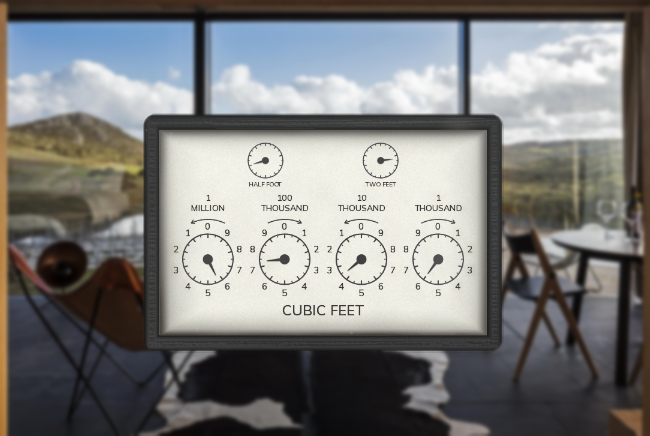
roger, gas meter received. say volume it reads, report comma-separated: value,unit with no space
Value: 573600,ft³
